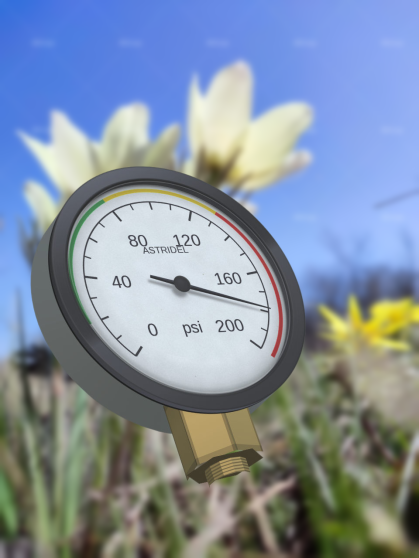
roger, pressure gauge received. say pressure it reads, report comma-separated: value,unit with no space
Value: 180,psi
